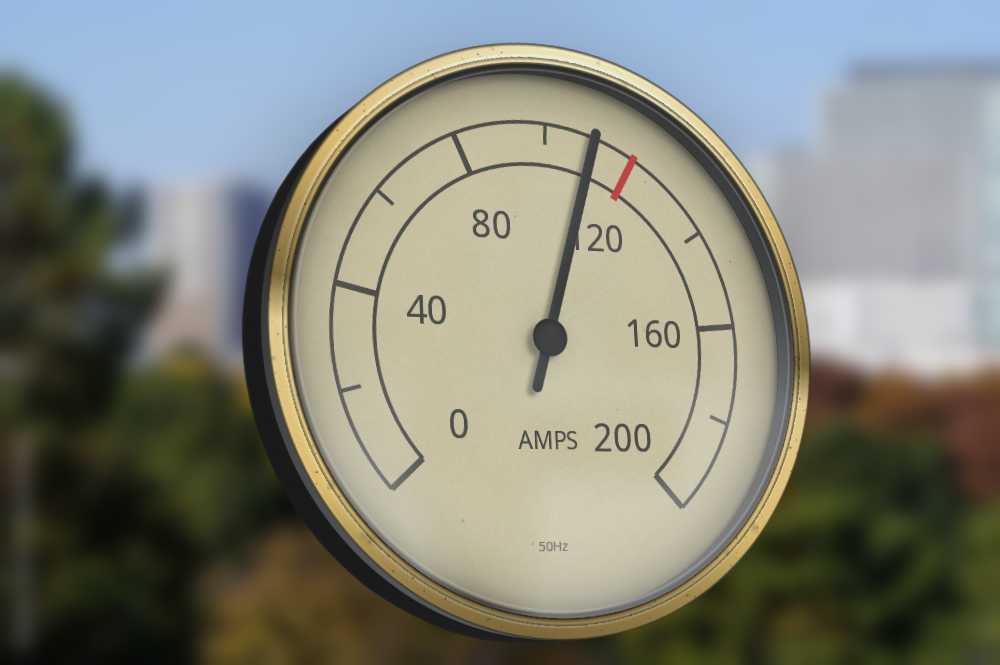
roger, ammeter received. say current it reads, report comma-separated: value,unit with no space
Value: 110,A
